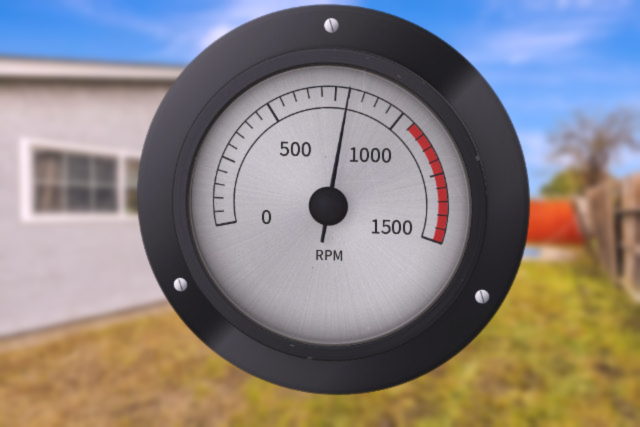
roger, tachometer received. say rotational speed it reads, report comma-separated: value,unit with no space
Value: 800,rpm
